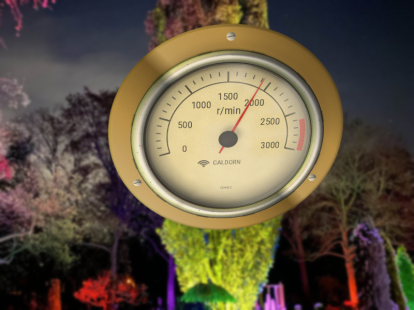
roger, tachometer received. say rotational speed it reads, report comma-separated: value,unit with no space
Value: 1900,rpm
